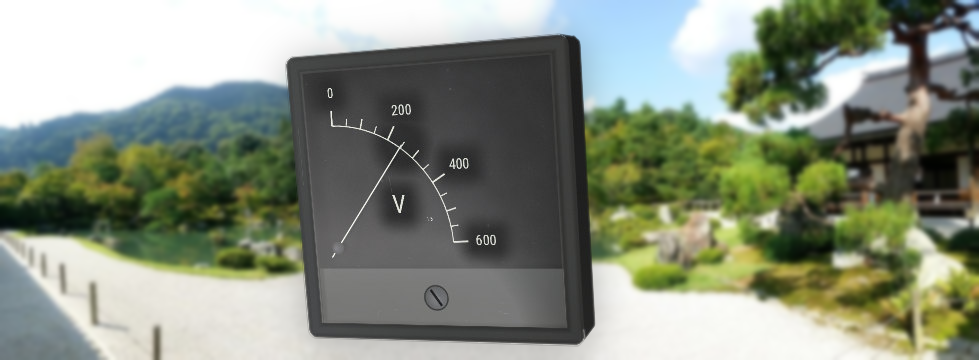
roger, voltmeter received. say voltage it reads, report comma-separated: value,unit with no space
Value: 250,V
